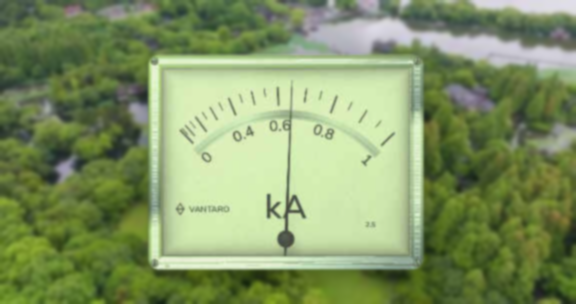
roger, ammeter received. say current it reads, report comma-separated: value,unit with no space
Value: 0.65,kA
